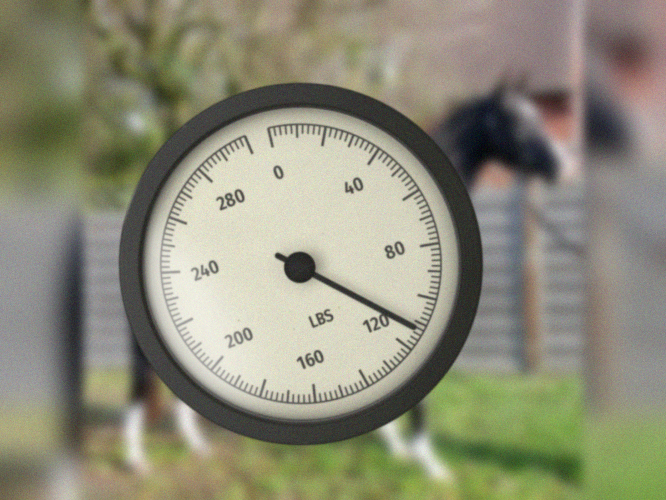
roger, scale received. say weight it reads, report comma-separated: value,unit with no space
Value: 112,lb
